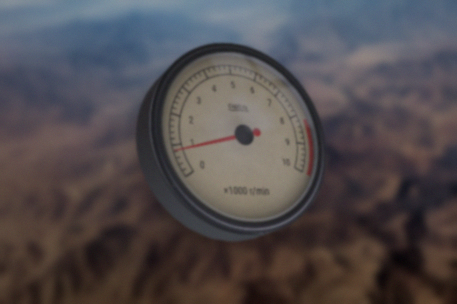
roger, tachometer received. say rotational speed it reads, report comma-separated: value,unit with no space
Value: 800,rpm
